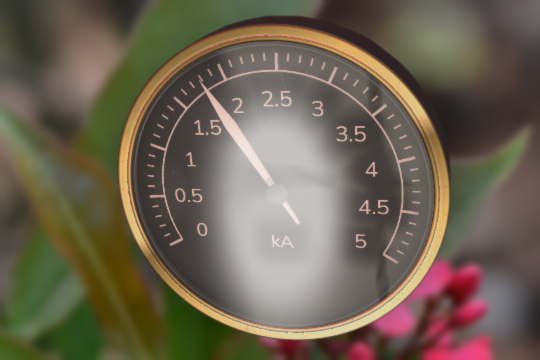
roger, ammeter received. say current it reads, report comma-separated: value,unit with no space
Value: 1.8,kA
